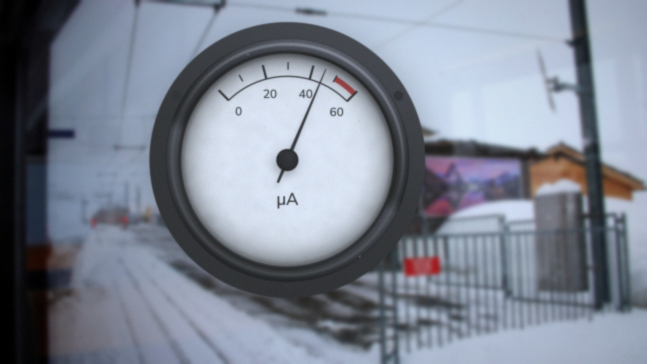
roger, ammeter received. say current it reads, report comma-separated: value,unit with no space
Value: 45,µA
